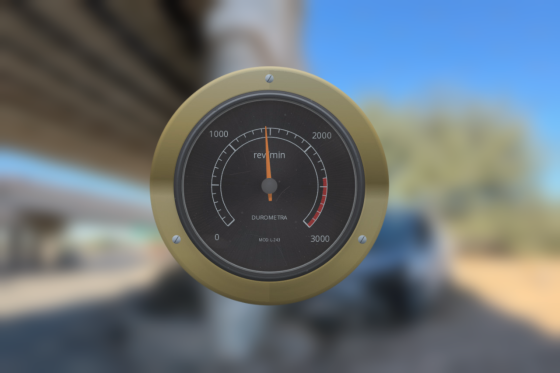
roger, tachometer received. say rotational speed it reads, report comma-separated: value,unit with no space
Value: 1450,rpm
